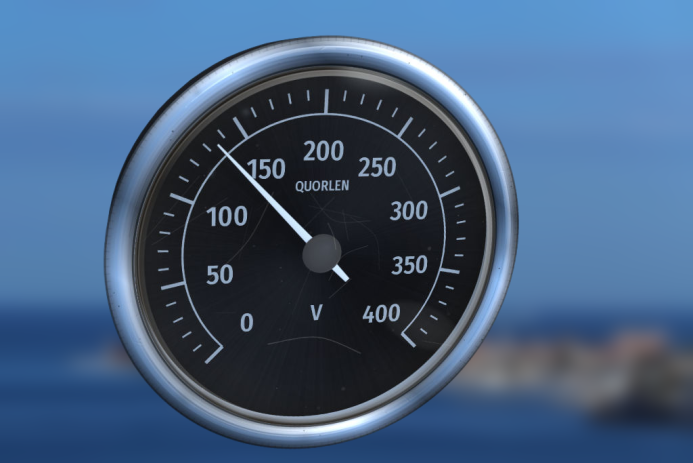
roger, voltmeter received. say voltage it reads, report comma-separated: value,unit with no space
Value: 135,V
